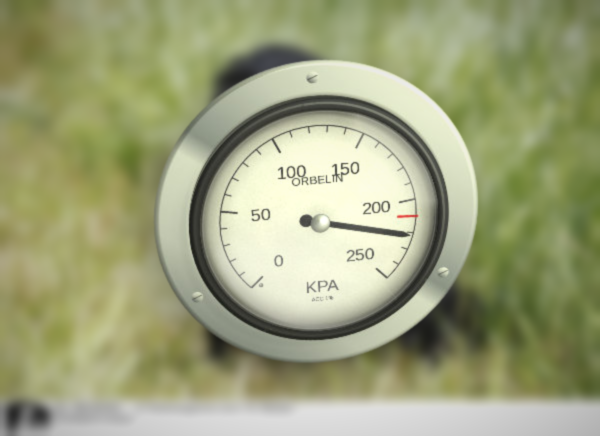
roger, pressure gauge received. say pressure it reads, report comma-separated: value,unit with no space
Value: 220,kPa
